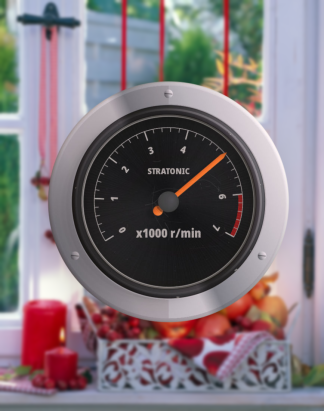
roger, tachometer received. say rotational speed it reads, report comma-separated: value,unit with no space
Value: 5000,rpm
